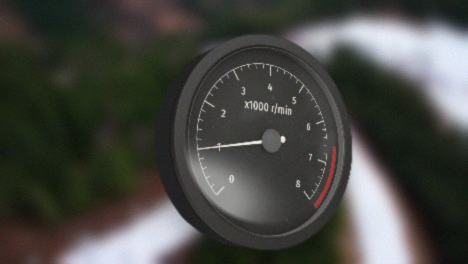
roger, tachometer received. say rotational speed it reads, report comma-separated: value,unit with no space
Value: 1000,rpm
